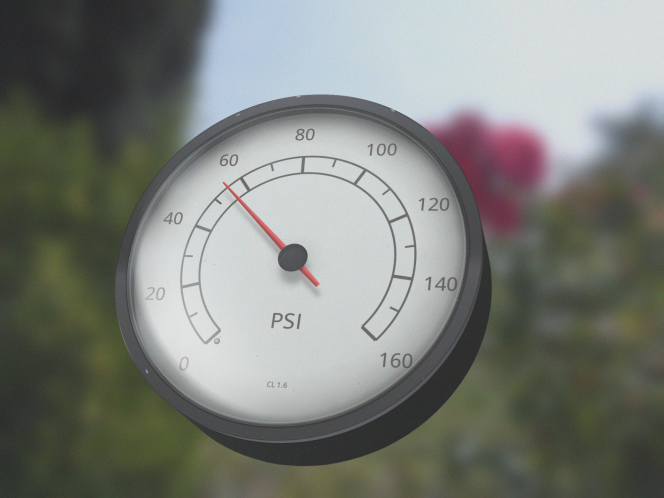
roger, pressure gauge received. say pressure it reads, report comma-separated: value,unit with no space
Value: 55,psi
